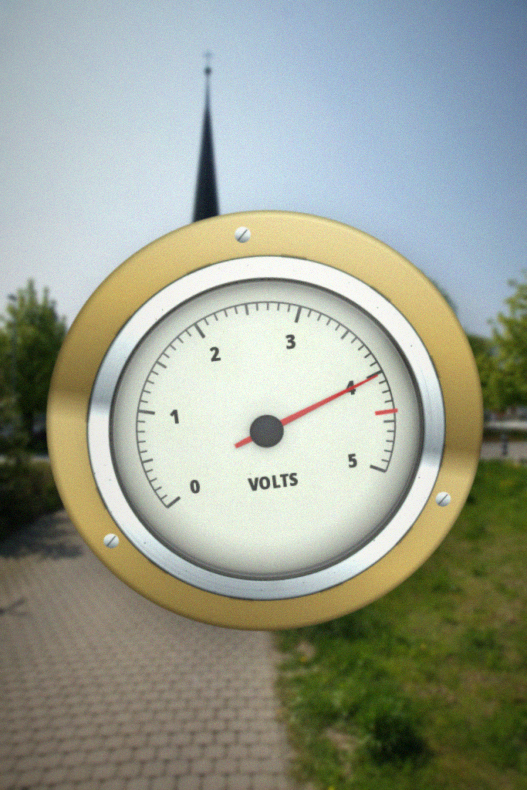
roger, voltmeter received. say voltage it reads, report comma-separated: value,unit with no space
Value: 4,V
